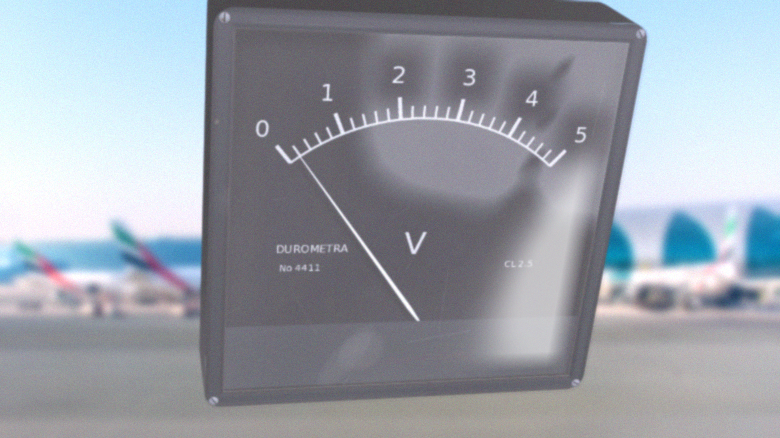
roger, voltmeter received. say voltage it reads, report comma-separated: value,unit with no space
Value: 0.2,V
